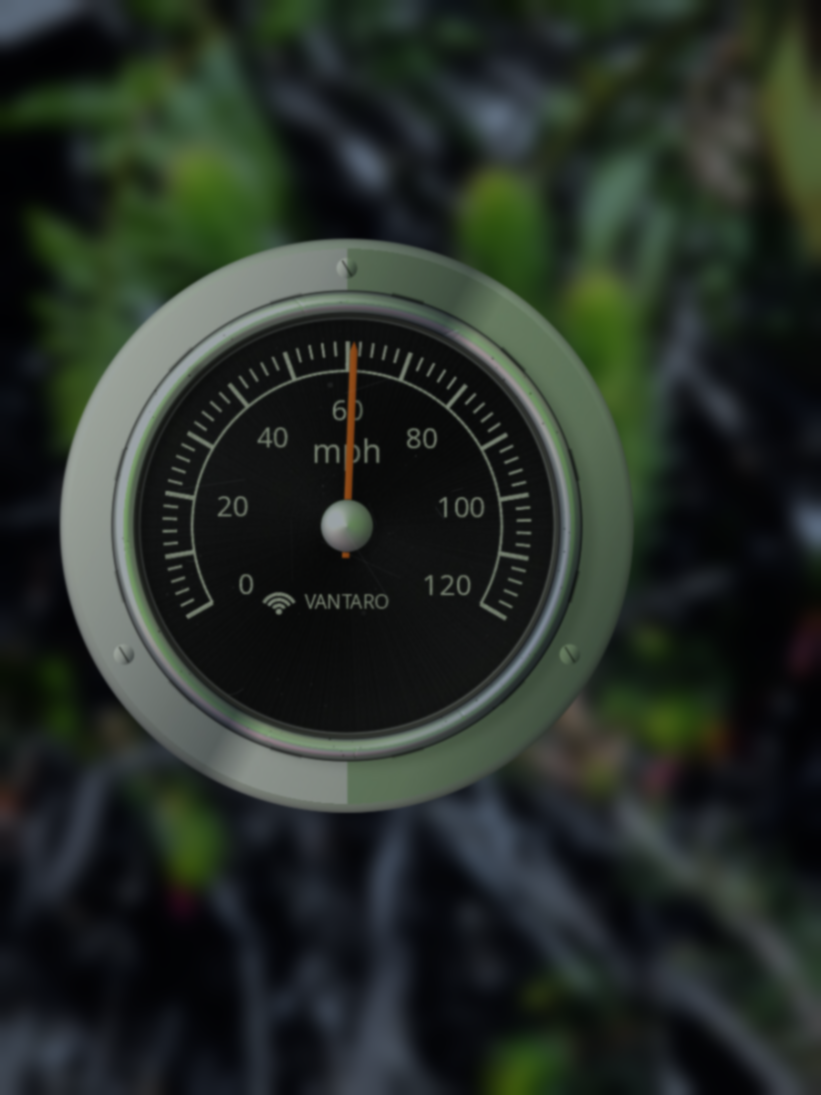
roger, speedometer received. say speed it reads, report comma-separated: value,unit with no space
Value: 61,mph
